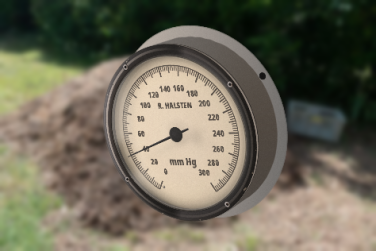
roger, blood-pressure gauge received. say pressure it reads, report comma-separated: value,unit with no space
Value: 40,mmHg
